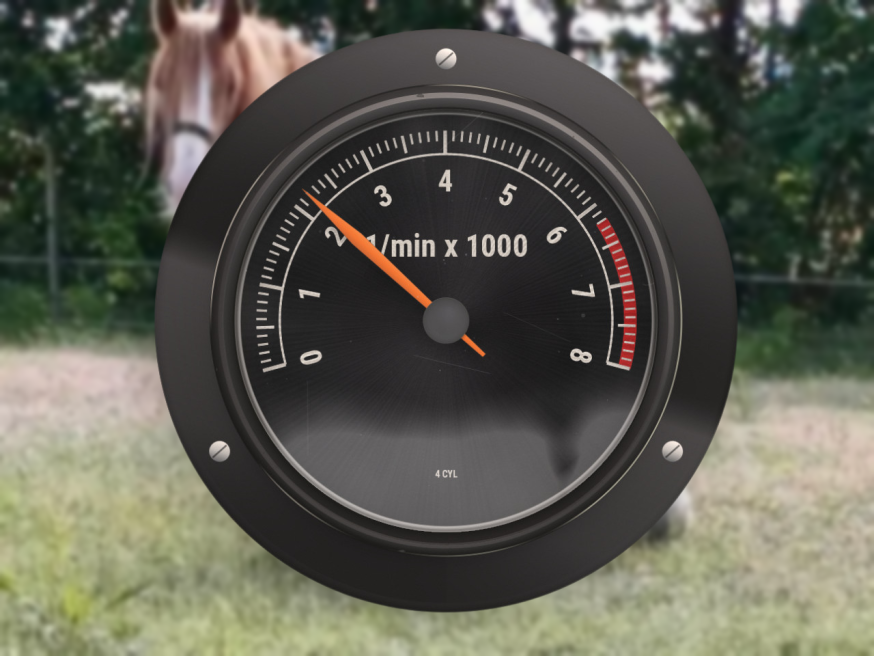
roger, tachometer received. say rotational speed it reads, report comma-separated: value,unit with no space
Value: 2200,rpm
